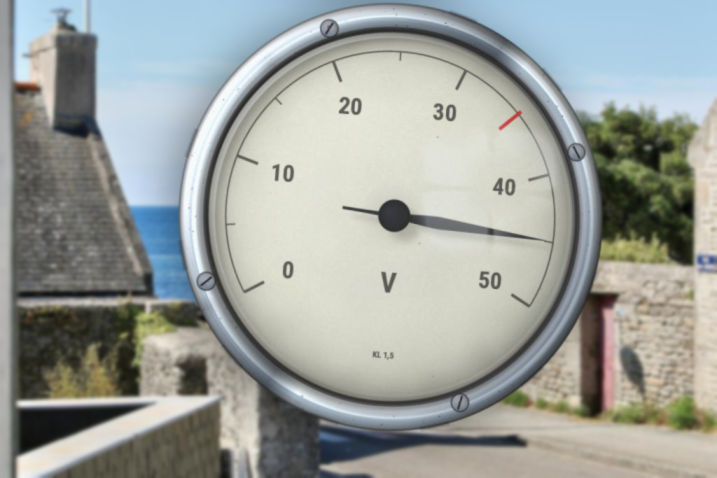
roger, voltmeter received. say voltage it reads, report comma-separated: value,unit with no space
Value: 45,V
